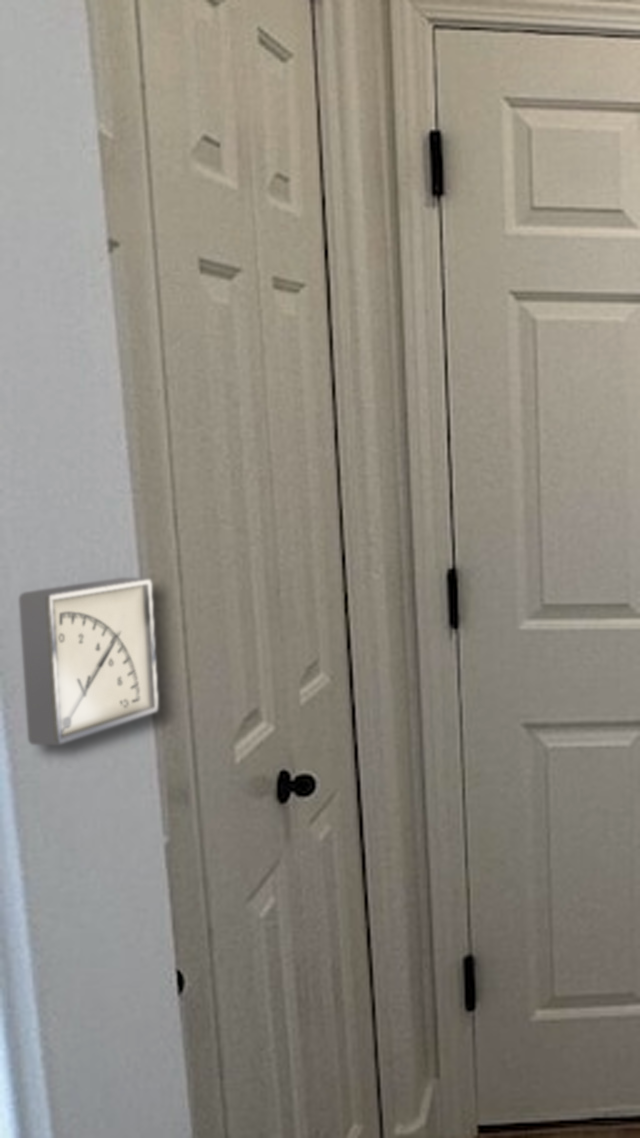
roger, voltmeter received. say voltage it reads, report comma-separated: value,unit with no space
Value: 5,V
